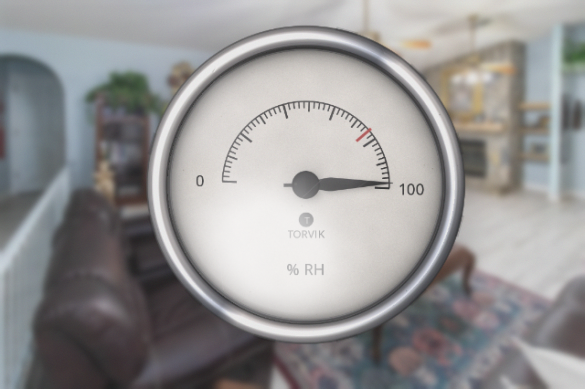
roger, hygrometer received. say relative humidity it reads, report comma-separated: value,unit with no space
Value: 98,%
